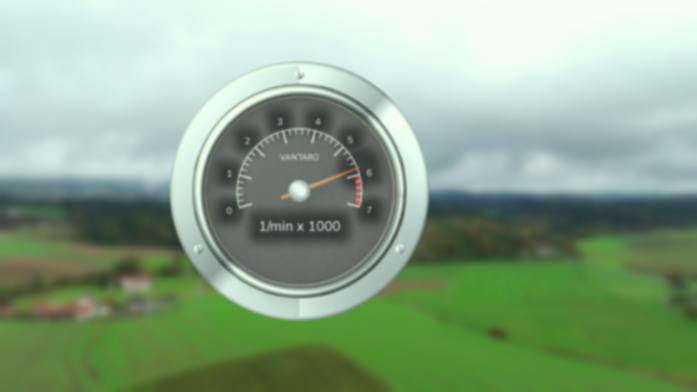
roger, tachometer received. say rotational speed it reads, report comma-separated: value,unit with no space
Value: 5800,rpm
